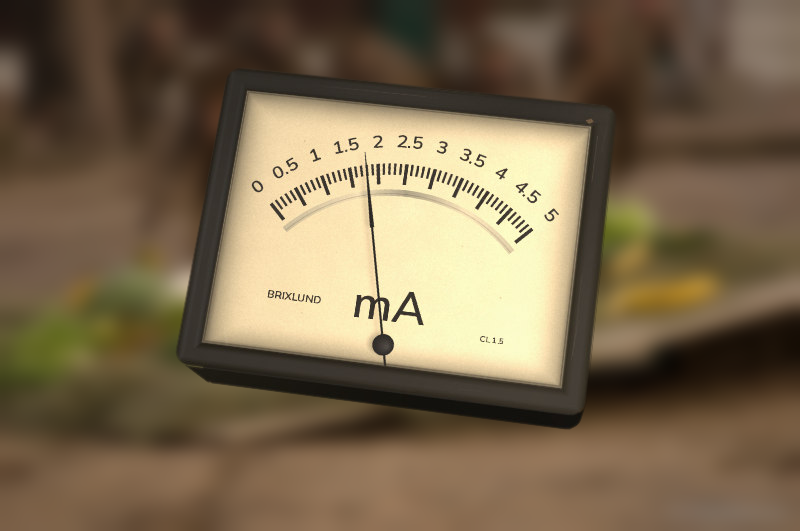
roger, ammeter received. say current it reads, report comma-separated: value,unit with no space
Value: 1.8,mA
